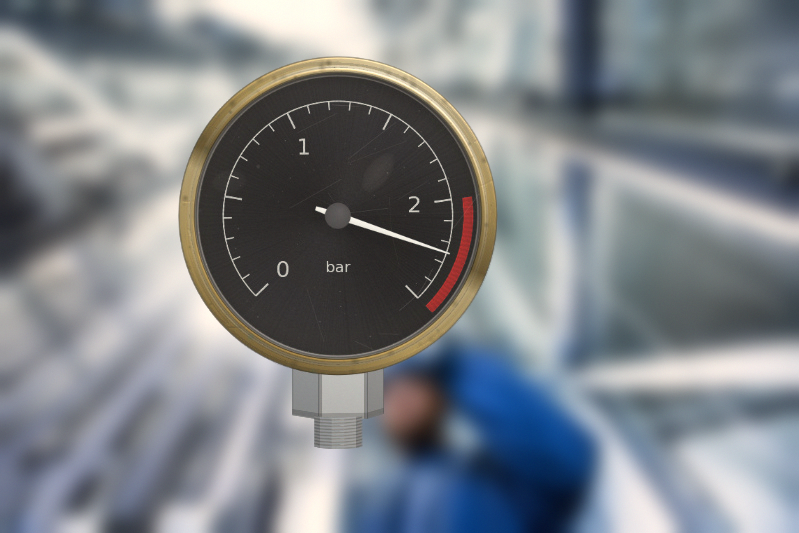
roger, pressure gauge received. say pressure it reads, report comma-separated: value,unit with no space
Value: 2.25,bar
